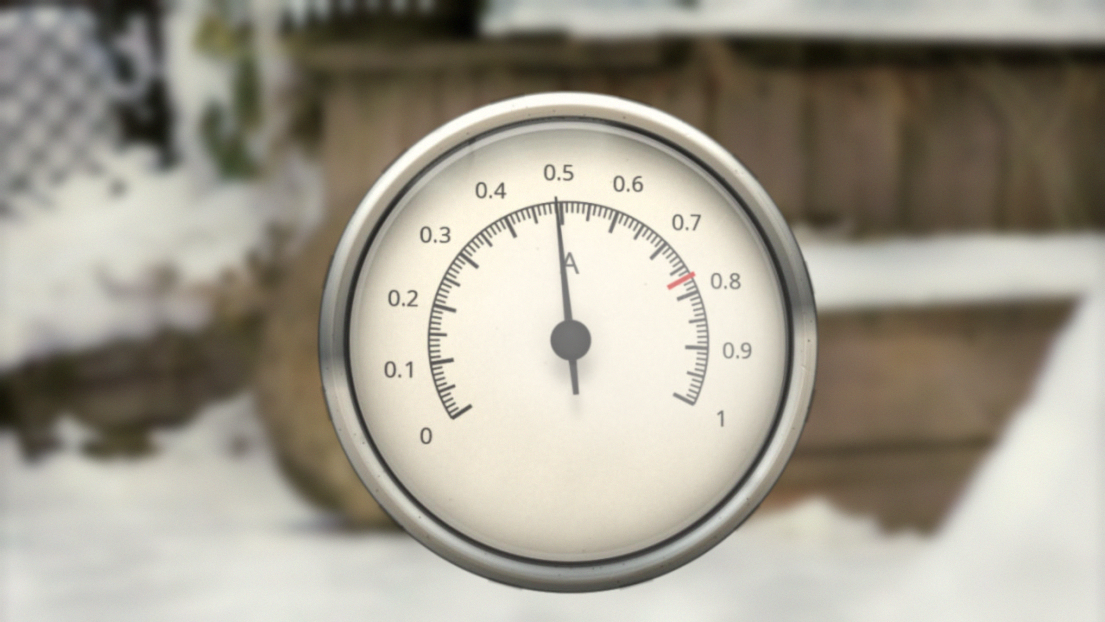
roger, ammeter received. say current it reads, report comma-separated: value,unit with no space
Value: 0.49,A
